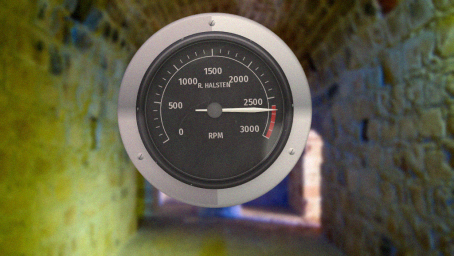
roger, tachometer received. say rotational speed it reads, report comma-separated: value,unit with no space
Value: 2650,rpm
